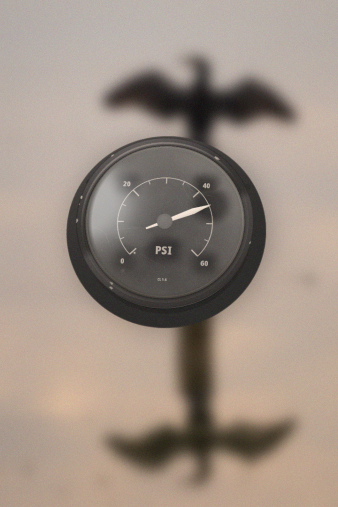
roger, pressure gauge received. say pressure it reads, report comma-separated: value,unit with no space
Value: 45,psi
